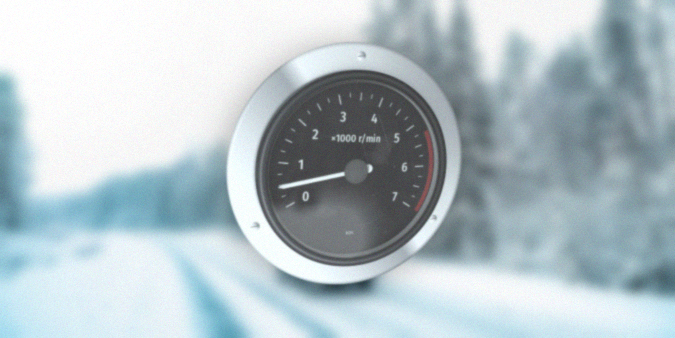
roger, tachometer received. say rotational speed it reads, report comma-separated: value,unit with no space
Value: 500,rpm
